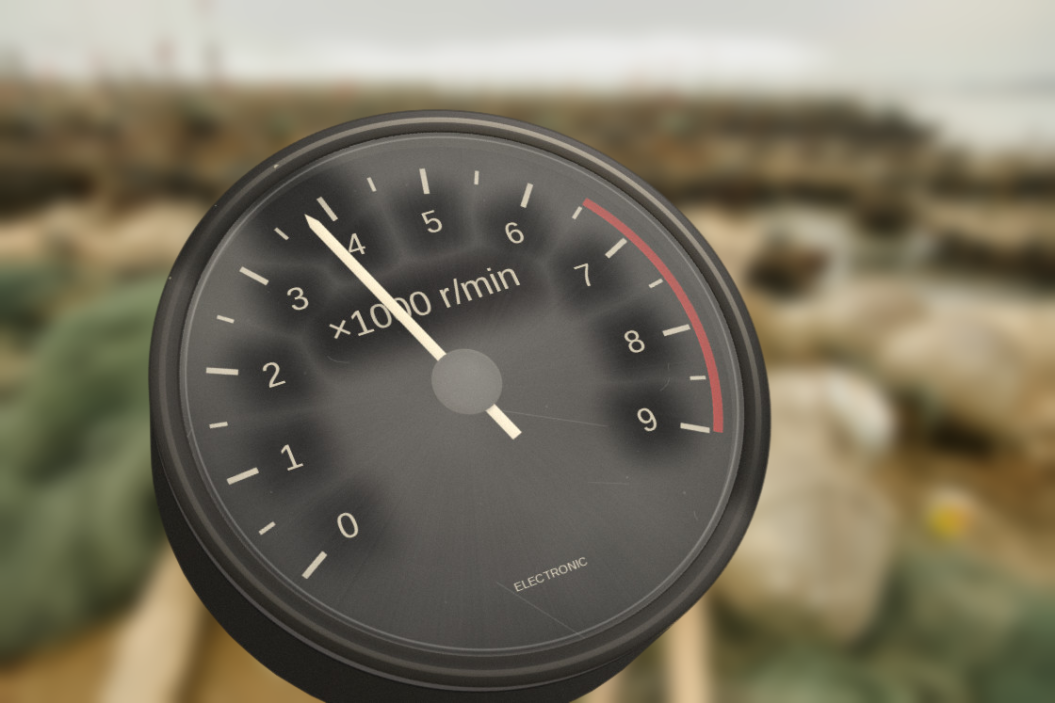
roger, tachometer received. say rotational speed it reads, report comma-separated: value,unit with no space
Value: 3750,rpm
